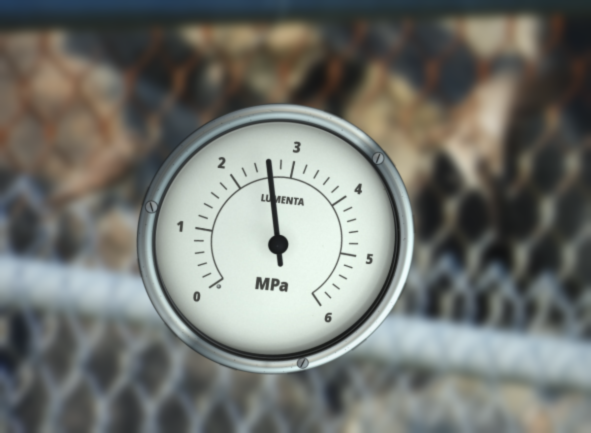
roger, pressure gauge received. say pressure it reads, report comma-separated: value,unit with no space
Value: 2.6,MPa
